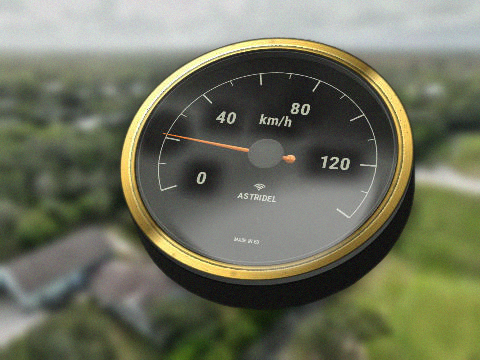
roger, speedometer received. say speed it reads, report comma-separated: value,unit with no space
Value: 20,km/h
